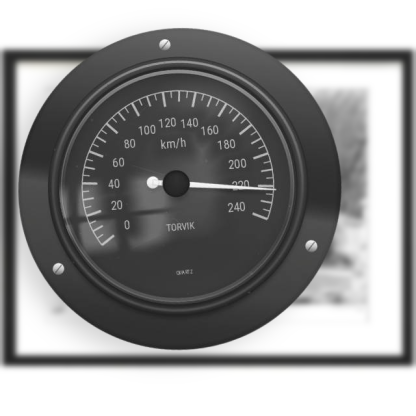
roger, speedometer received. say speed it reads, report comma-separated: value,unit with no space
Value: 222.5,km/h
